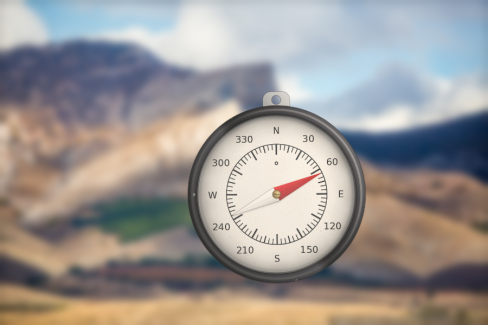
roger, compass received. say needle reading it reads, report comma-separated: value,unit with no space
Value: 65,°
